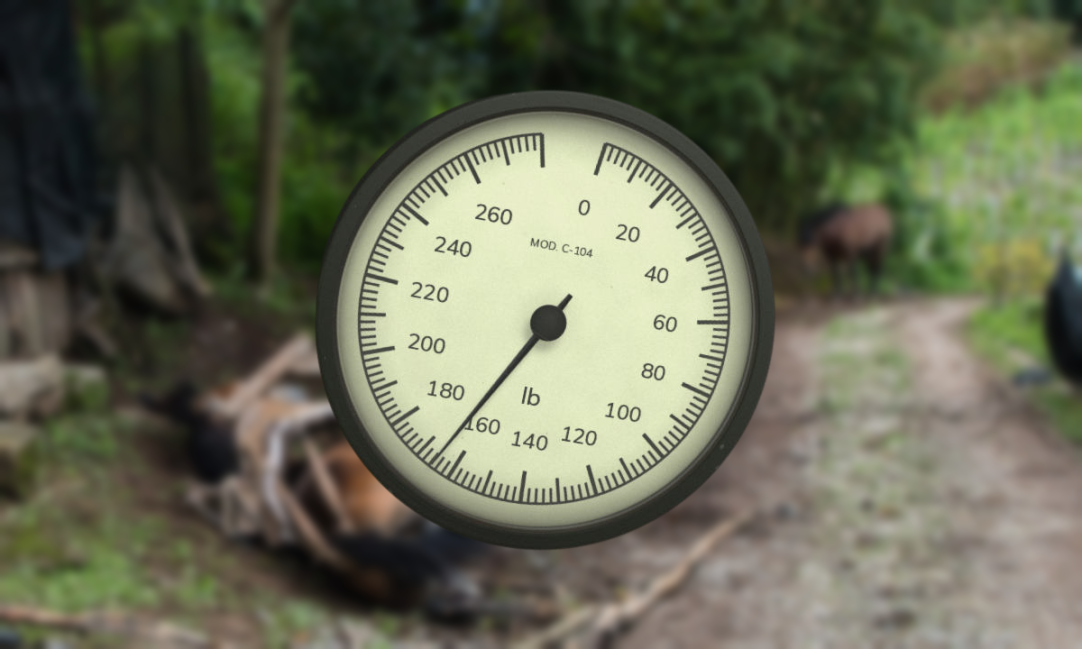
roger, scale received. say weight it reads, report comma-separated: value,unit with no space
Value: 166,lb
